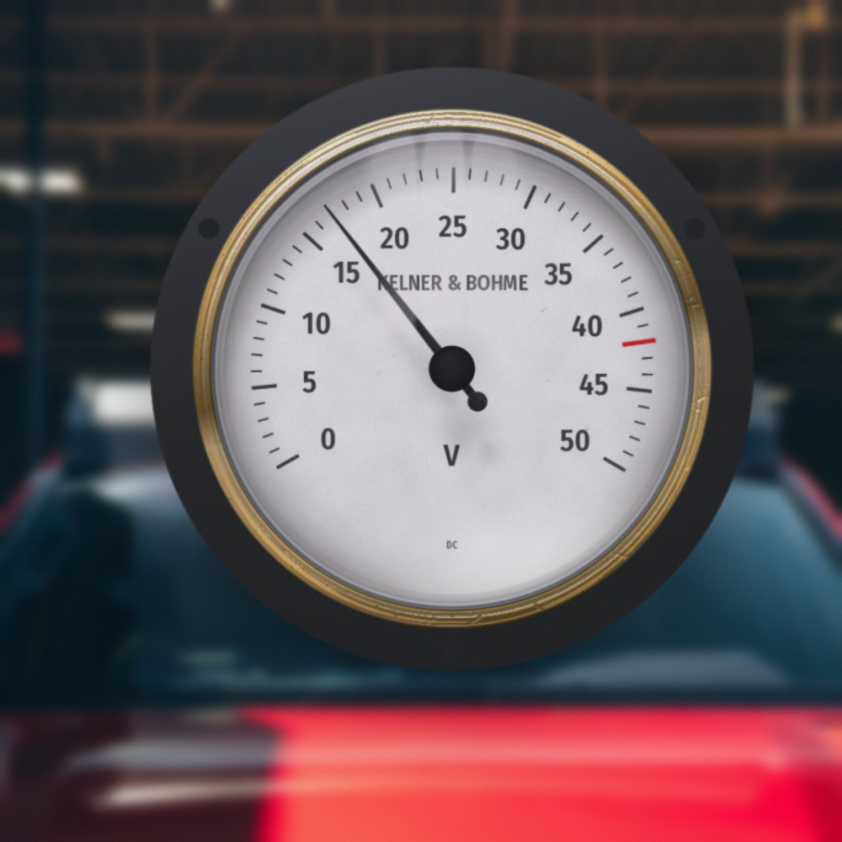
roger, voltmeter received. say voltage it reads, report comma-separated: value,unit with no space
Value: 17,V
